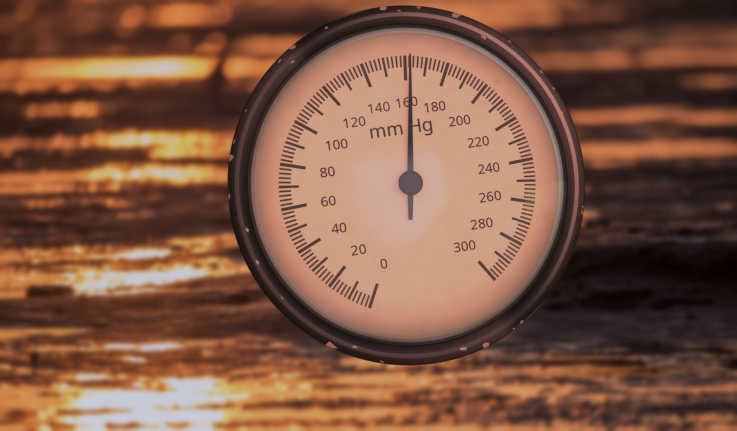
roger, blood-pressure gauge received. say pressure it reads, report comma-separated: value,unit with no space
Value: 162,mmHg
